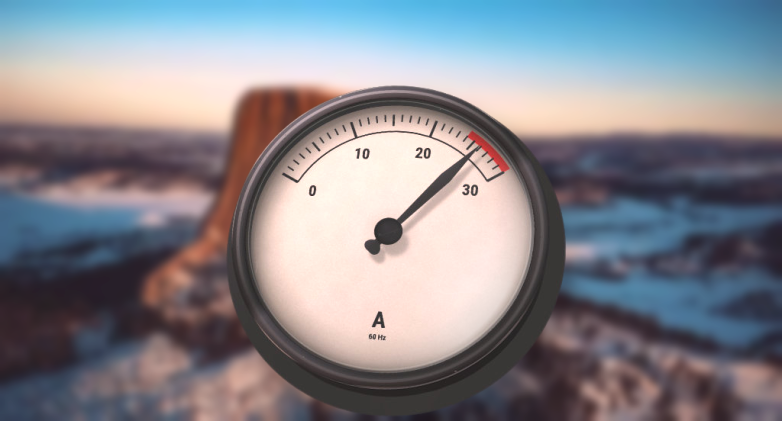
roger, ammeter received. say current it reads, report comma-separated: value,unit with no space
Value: 26,A
